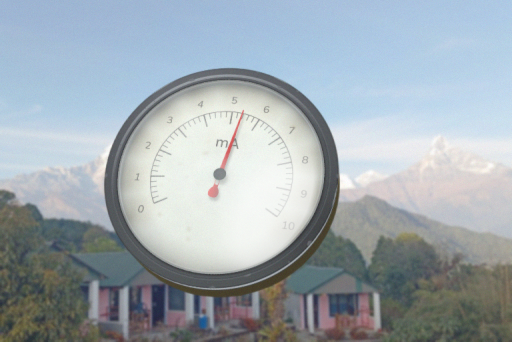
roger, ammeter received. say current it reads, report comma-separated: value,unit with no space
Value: 5.4,mA
